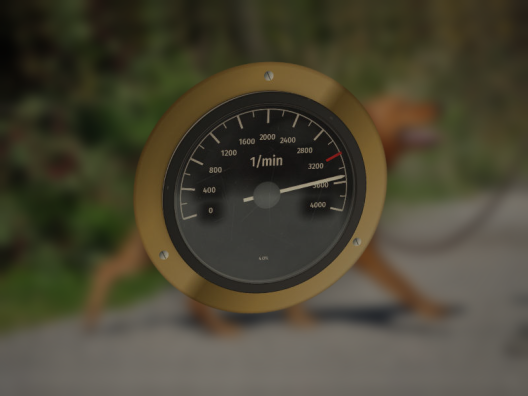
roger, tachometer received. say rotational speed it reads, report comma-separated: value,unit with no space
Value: 3500,rpm
